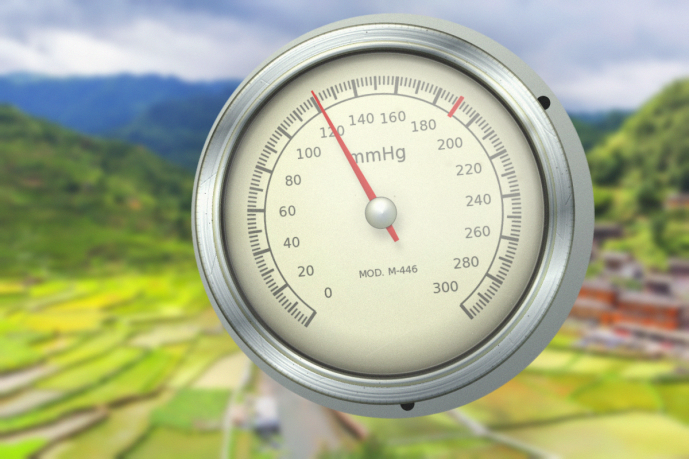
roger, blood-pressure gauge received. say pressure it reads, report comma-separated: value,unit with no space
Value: 122,mmHg
